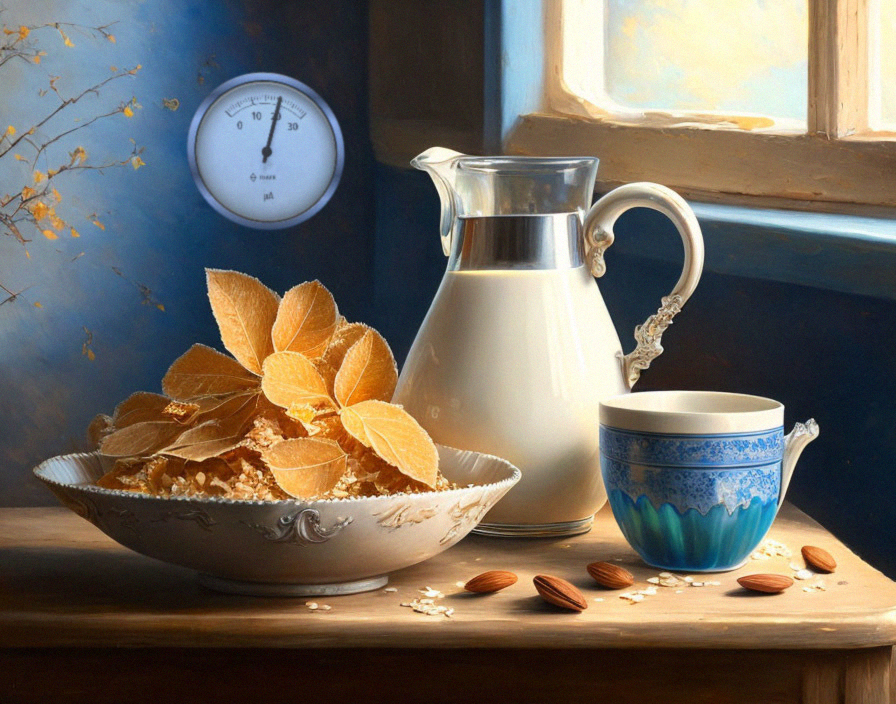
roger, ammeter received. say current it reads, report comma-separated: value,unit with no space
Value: 20,µA
